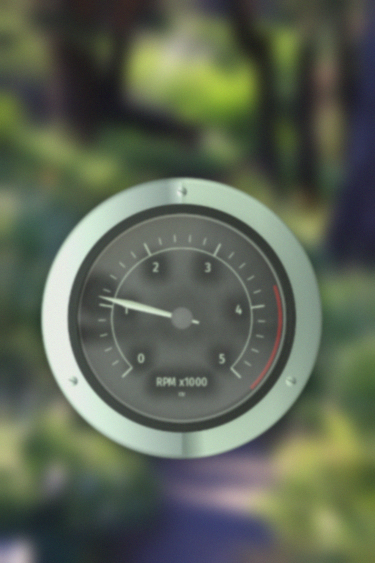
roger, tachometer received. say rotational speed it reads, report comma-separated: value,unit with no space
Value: 1100,rpm
